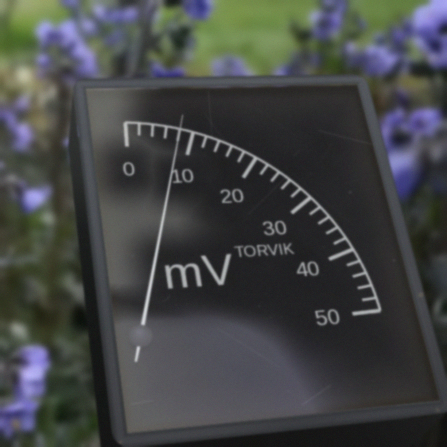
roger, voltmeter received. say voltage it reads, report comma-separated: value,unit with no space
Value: 8,mV
